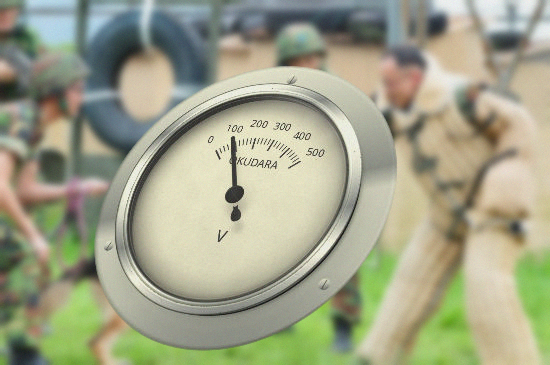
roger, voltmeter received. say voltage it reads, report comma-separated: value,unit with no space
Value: 100,V
